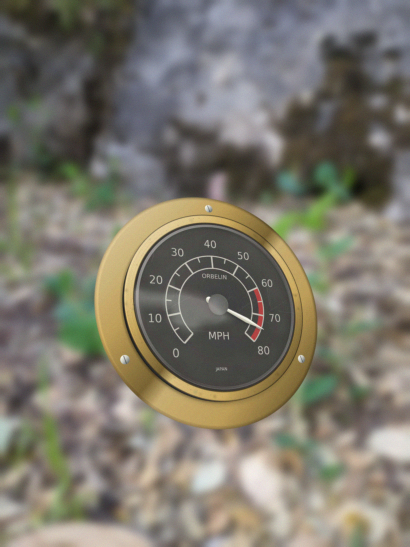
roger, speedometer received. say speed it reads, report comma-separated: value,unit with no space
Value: 75,mph
